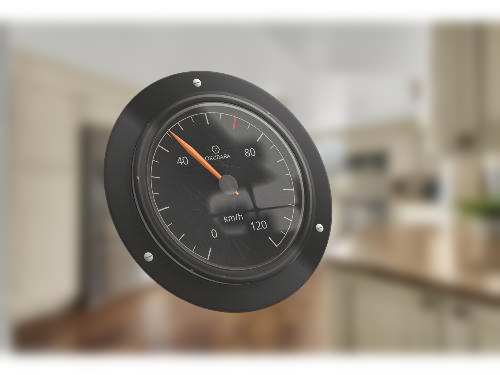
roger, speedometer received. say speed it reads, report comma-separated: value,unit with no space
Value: 45,km/h
